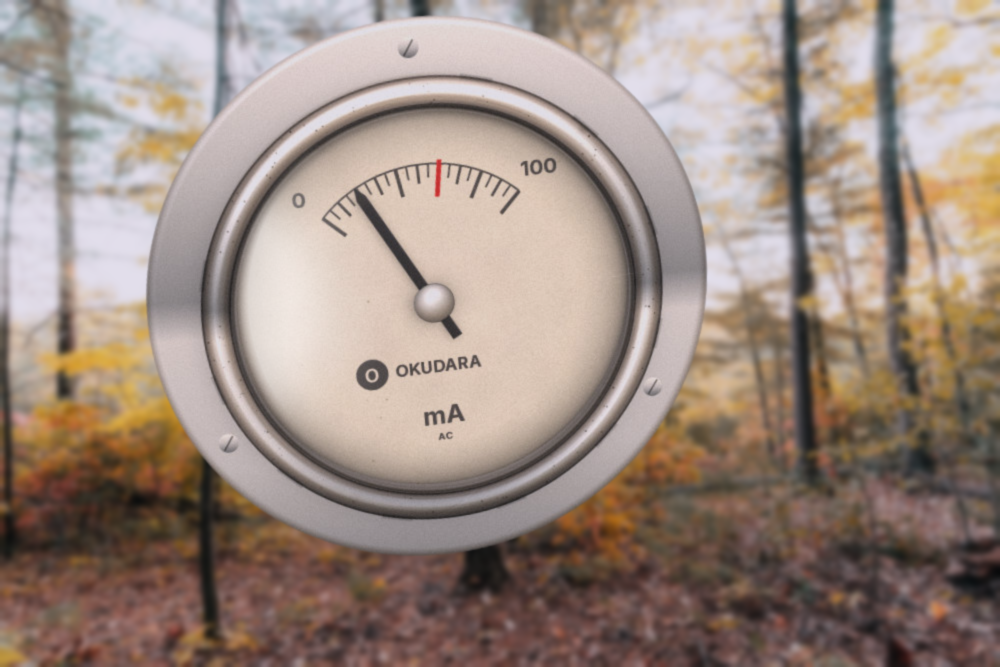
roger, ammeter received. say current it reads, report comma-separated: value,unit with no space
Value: 20,mA
